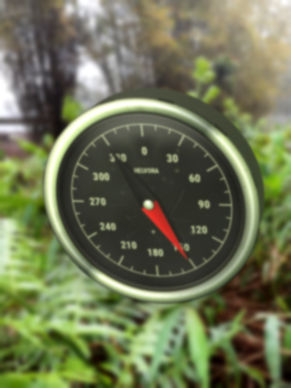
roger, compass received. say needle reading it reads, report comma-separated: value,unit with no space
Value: 150,°
